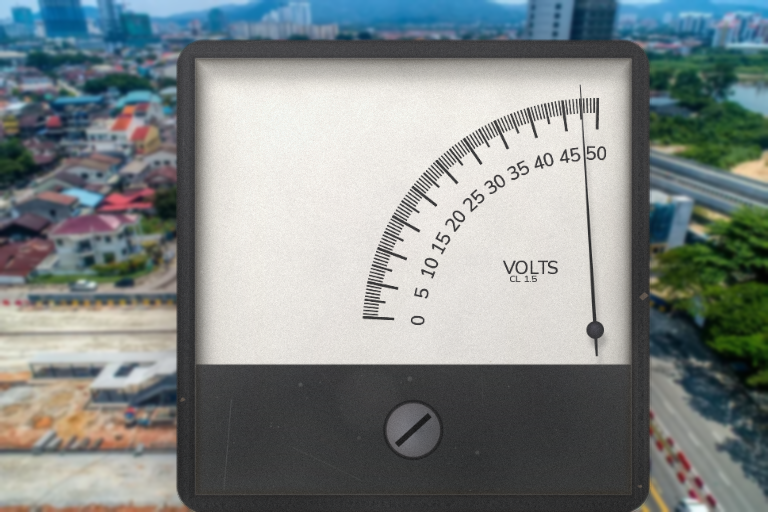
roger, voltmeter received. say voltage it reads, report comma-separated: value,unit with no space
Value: 47.5,V
